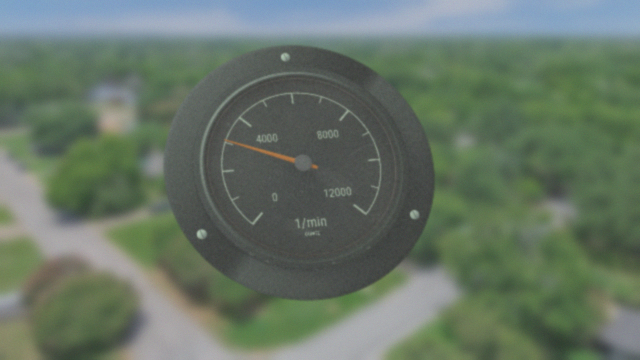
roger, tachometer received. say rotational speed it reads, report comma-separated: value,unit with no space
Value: 3000,rpm
